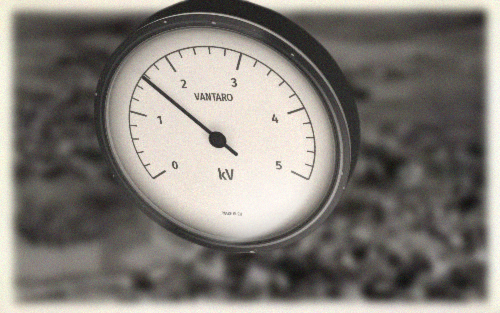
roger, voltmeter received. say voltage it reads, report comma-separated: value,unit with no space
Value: 1.6,kV
